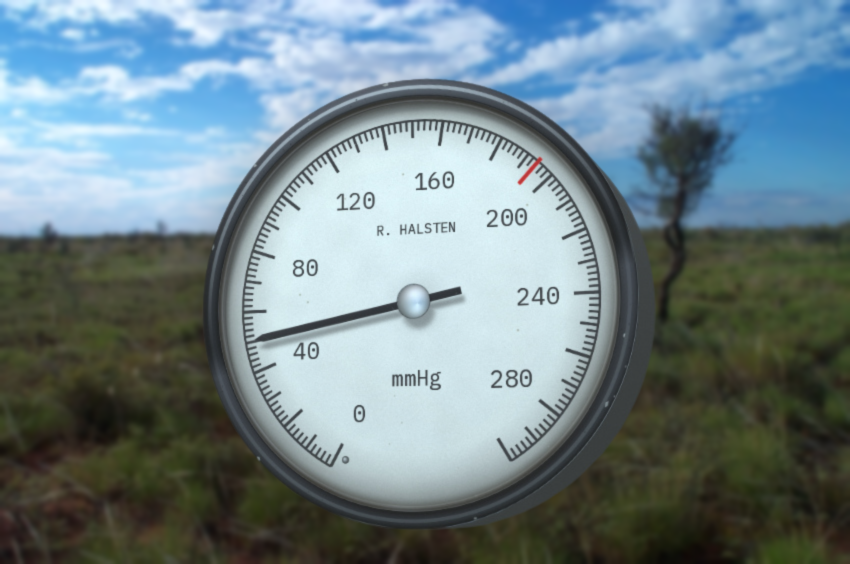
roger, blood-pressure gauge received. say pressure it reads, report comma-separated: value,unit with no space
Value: 50,mmHg
